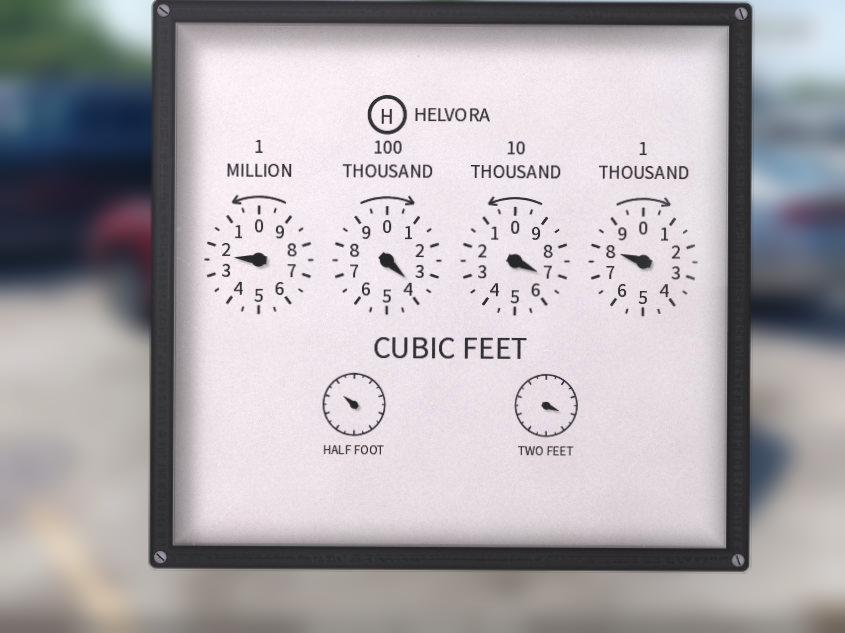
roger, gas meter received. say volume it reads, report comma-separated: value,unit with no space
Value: 236800,ft³
